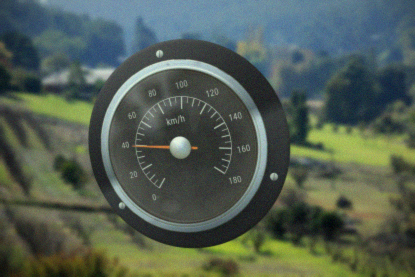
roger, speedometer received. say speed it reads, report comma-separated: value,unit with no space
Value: 40,km/h
